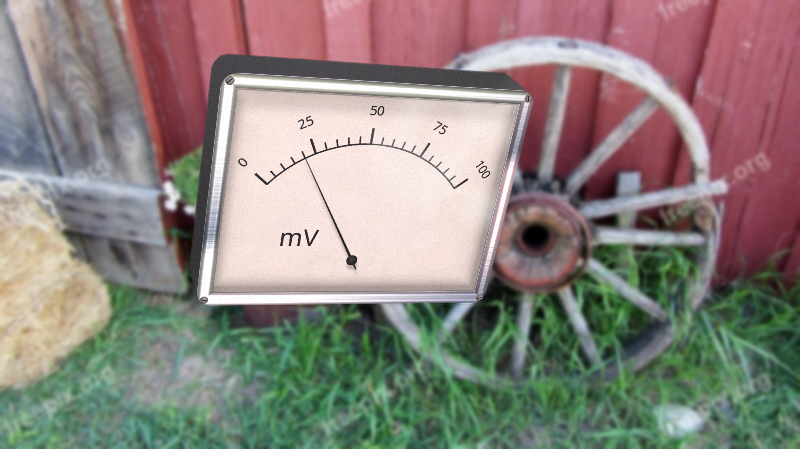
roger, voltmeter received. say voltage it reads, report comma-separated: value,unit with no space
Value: 20,mV
